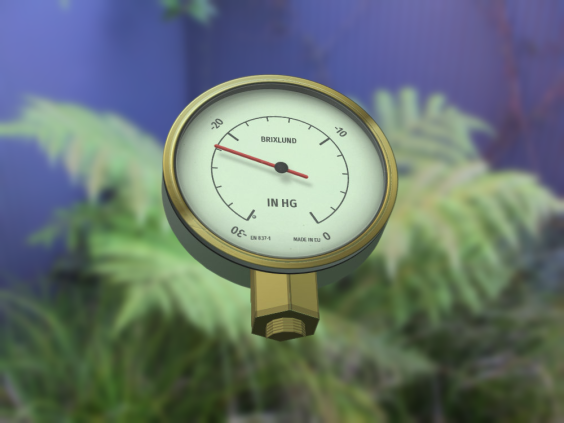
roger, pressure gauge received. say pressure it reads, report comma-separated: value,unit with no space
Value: -22,inHg
